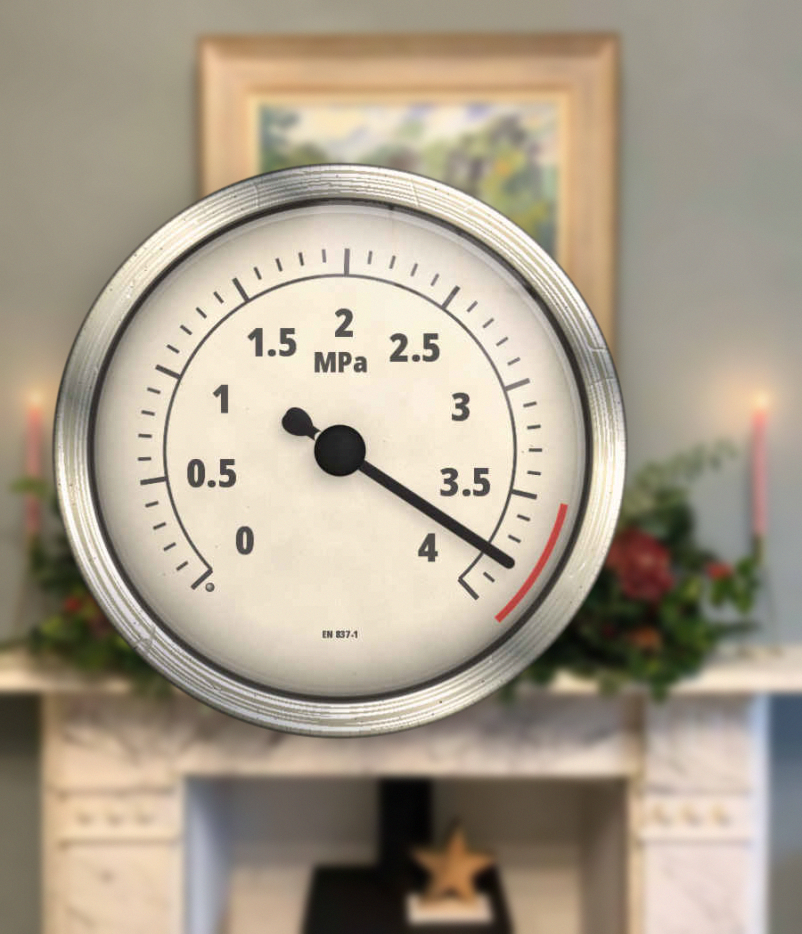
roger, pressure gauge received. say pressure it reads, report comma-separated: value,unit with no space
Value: 3.8,MPa
